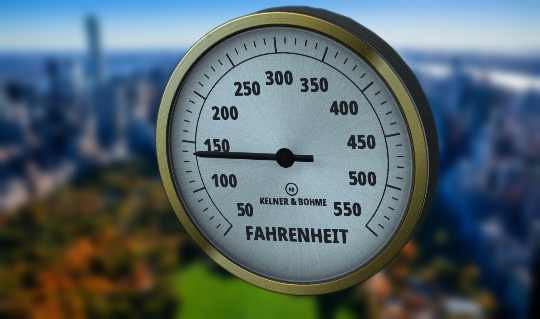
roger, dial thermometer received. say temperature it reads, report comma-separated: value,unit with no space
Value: 140,°F
